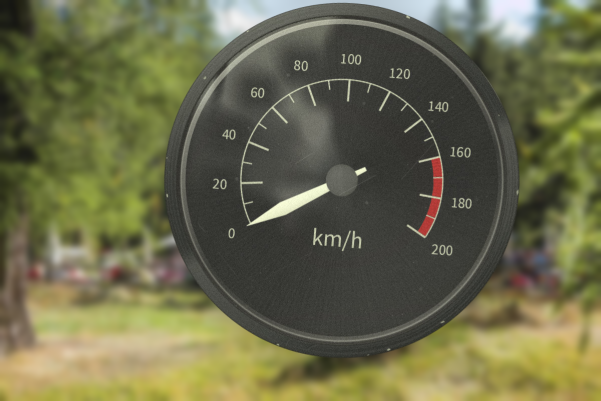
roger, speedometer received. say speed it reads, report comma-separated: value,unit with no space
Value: 0,km/h
